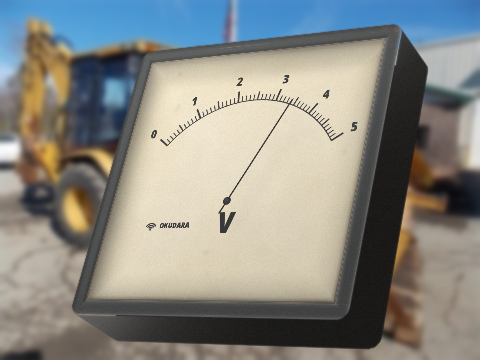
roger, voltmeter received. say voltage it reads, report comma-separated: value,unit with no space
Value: 3.5,V
